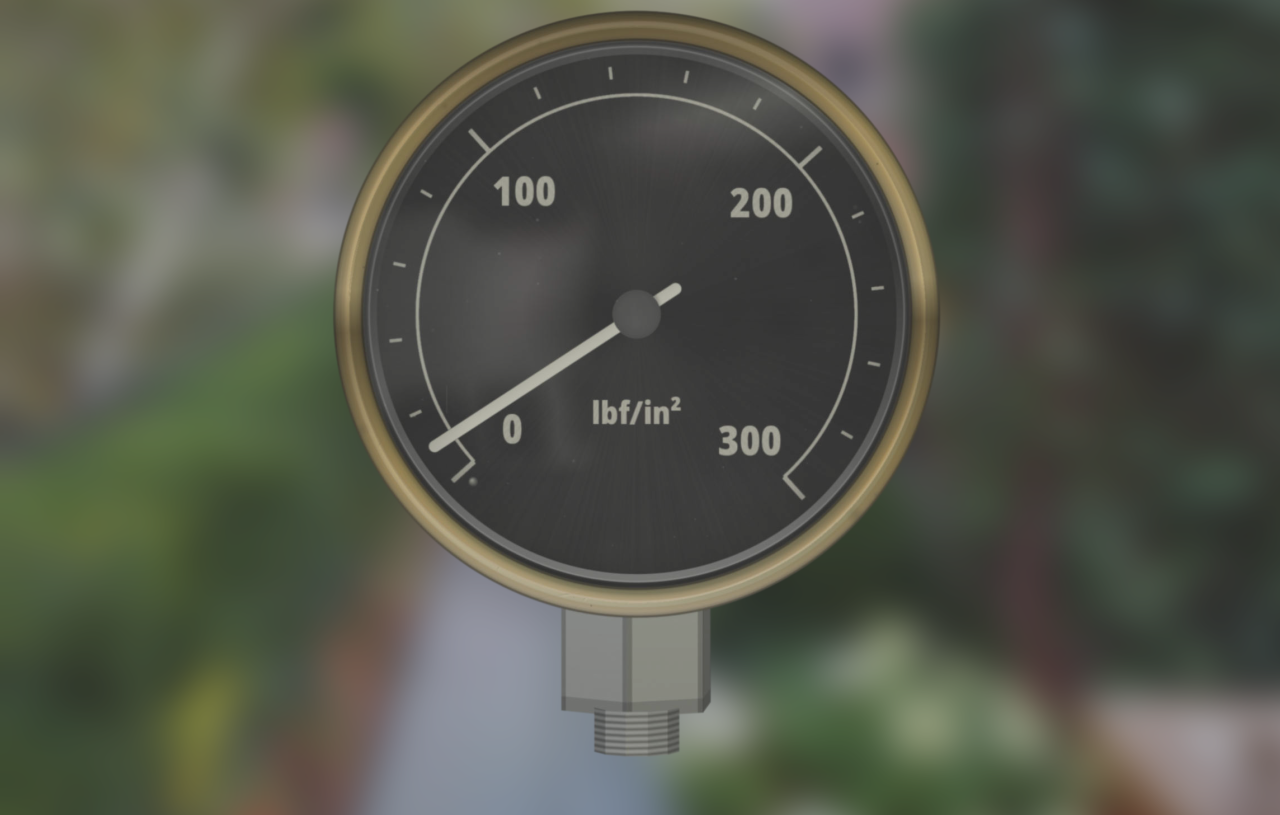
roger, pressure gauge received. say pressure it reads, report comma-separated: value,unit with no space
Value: 10,psi
